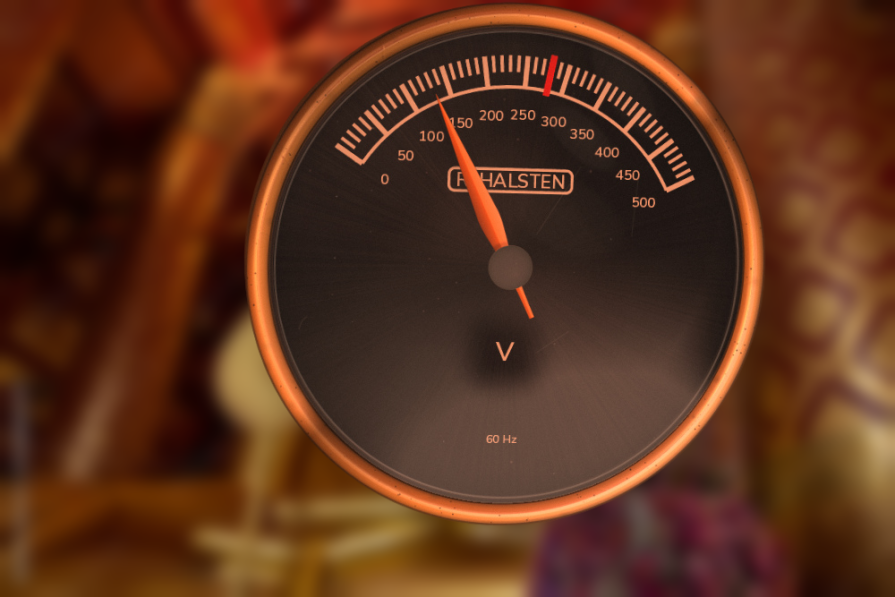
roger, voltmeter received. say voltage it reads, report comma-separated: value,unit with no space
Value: 130,V
